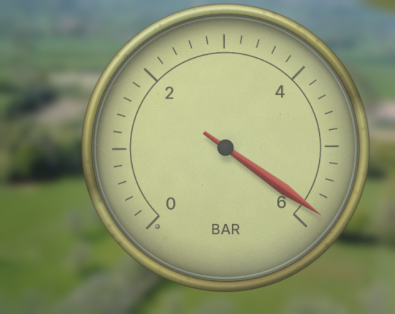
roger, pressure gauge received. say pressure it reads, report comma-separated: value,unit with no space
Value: 5.8,bar
